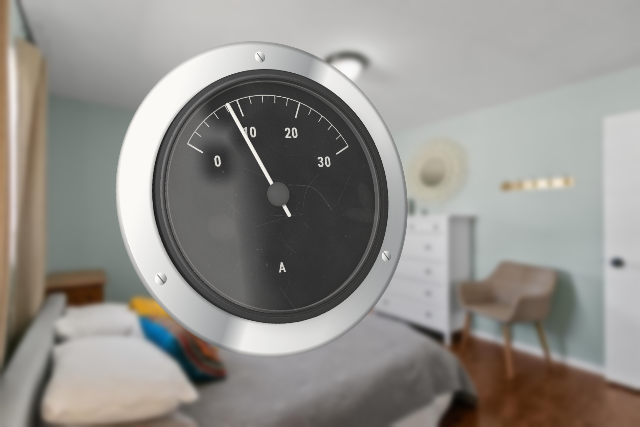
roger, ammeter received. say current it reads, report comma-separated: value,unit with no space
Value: 8,A
